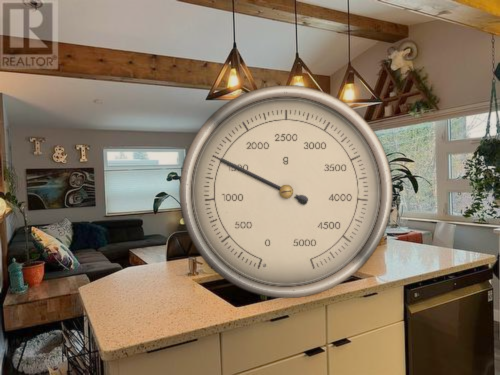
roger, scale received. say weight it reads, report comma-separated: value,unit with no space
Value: 1500,g
